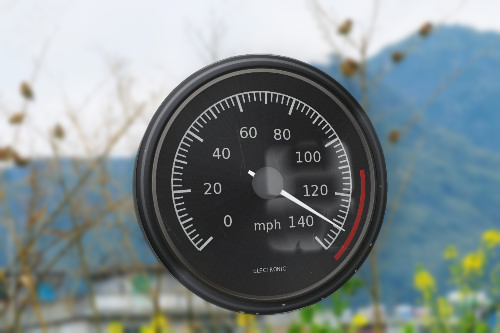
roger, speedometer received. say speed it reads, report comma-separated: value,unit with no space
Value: 132,mph
